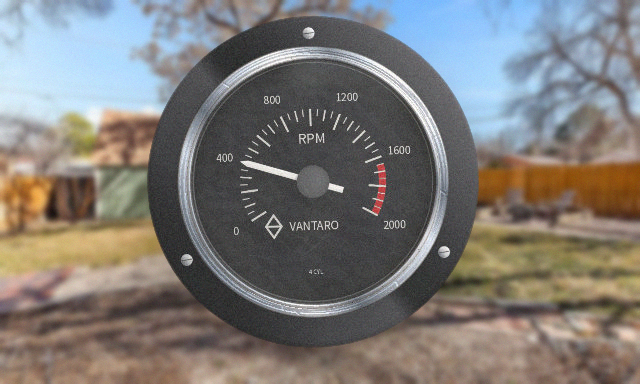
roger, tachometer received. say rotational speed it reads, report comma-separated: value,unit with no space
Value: 400,rpm
